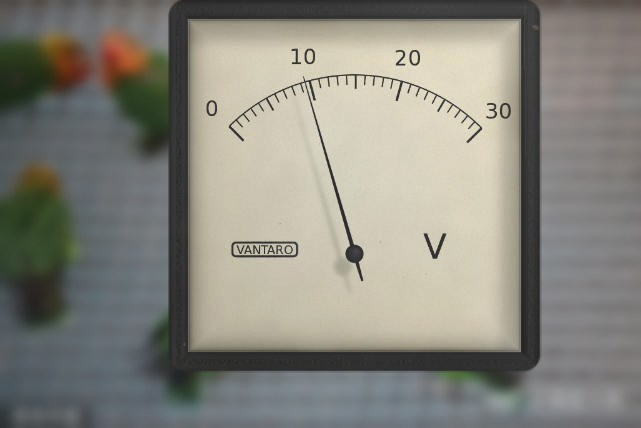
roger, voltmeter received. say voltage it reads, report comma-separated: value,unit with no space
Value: 9.5,V
